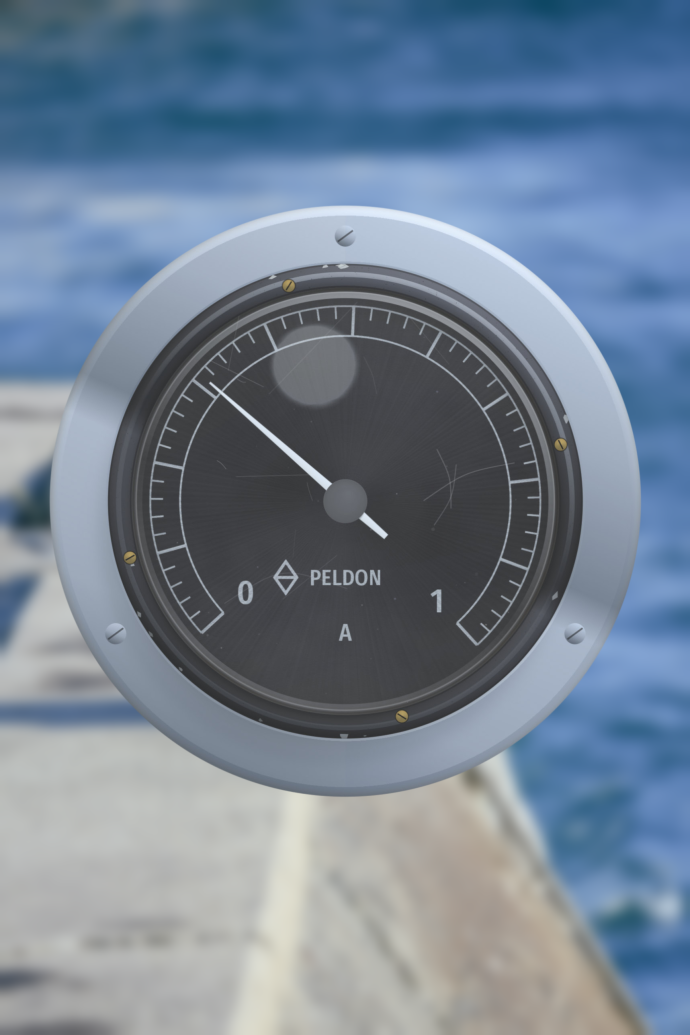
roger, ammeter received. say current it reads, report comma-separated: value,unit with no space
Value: 0.31,A
